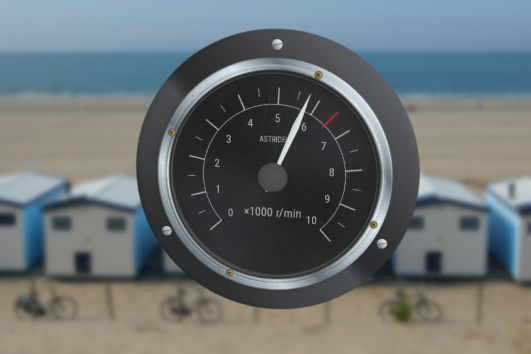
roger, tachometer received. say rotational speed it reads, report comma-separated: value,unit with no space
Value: 5750,rpm
